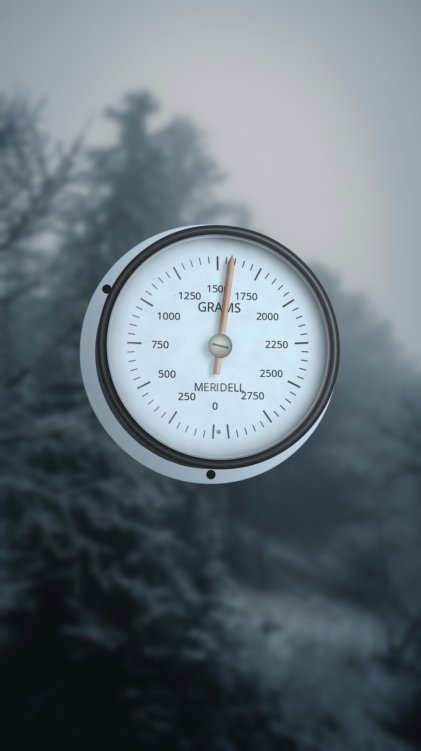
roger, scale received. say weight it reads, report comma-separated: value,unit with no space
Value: 1575,g
